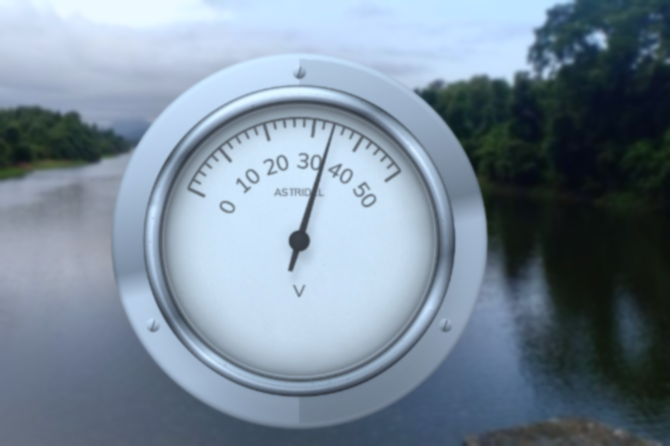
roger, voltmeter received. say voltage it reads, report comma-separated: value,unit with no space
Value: 34,V
